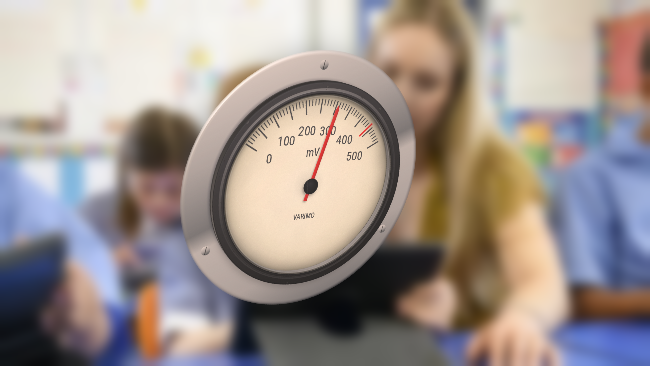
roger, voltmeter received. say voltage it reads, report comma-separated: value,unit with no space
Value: 300,mV
